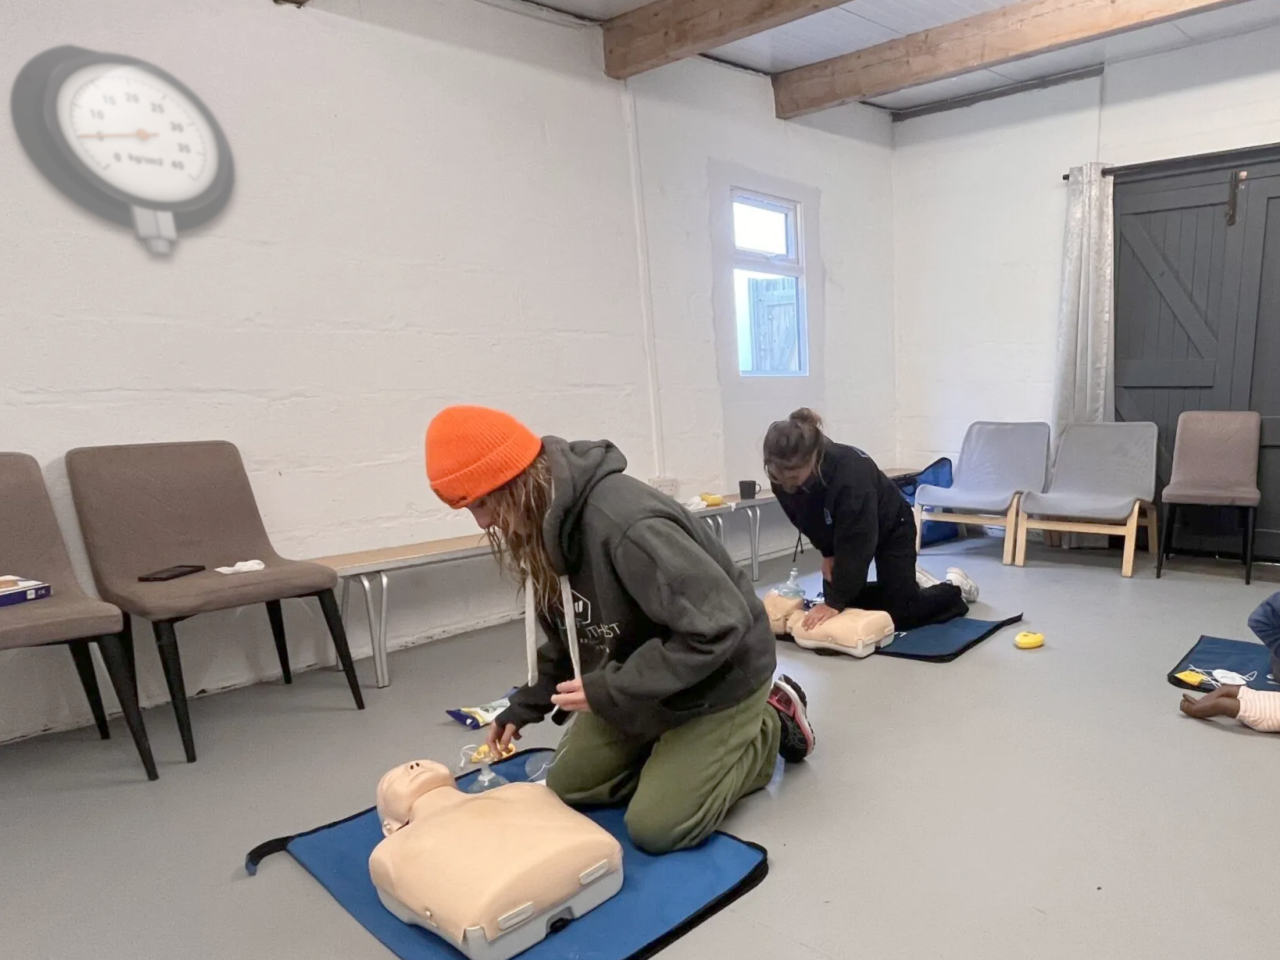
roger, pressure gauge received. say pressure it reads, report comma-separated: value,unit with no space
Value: 5,kg/cm²
